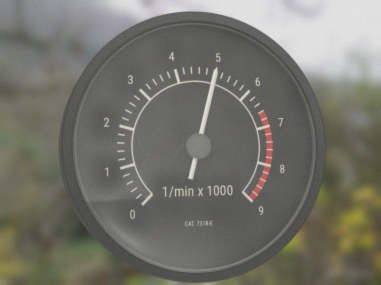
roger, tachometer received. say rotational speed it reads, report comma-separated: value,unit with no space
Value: 5000,rpm
